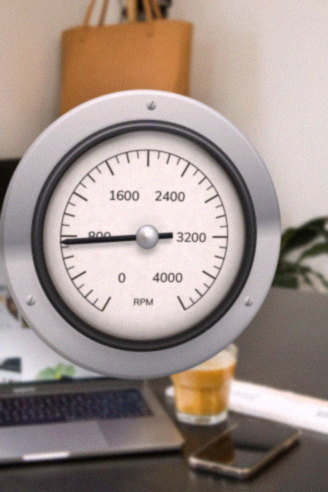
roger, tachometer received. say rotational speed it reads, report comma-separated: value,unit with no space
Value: 750,rpm
